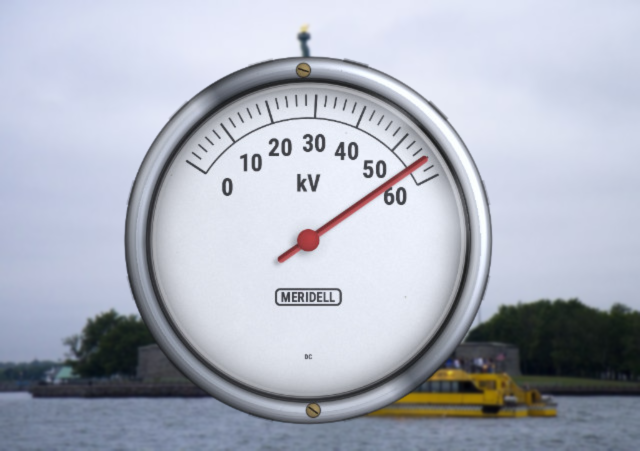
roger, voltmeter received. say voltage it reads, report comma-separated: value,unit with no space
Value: 56,kV
